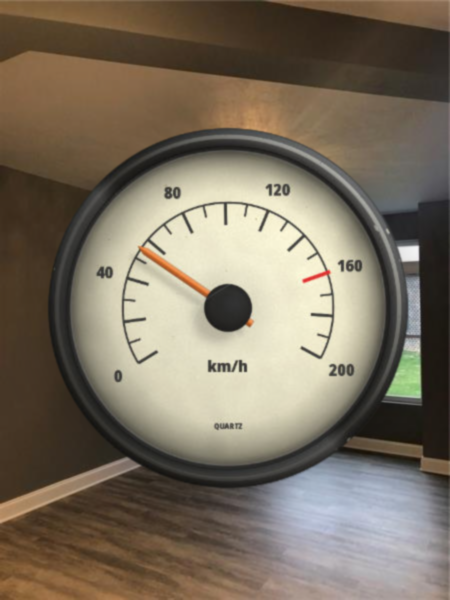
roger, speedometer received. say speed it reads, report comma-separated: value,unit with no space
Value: 55,km/h
